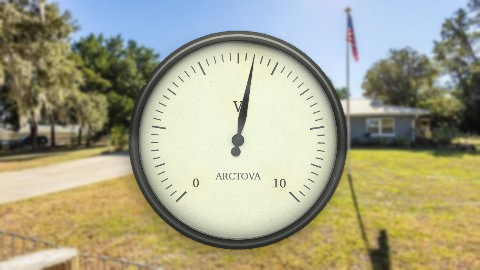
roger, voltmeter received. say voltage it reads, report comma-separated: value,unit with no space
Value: 5.4,V
